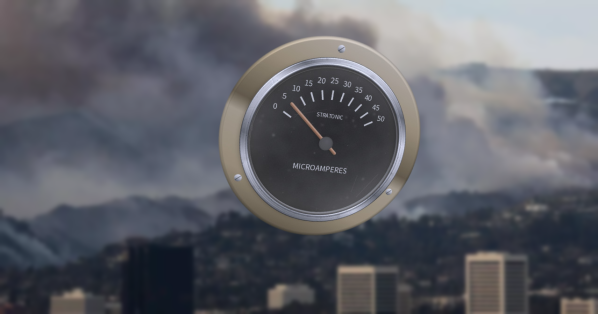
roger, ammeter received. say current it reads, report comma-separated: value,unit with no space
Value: 5,µA
